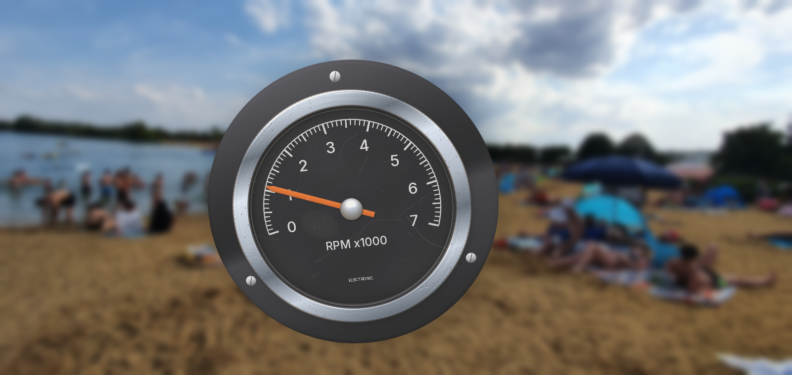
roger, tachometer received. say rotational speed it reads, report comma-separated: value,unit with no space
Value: 1100,rpm
